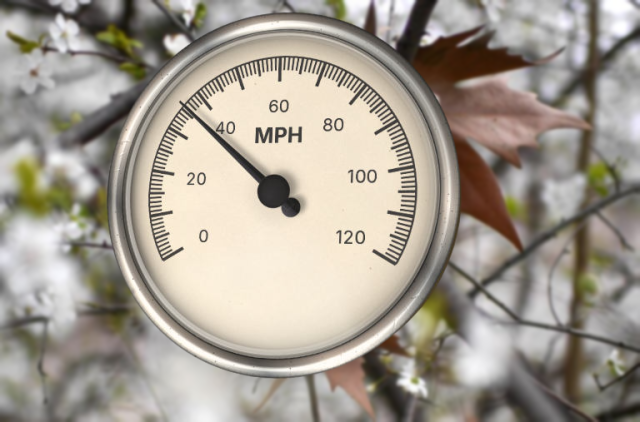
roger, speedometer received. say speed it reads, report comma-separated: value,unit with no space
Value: 36,mph
